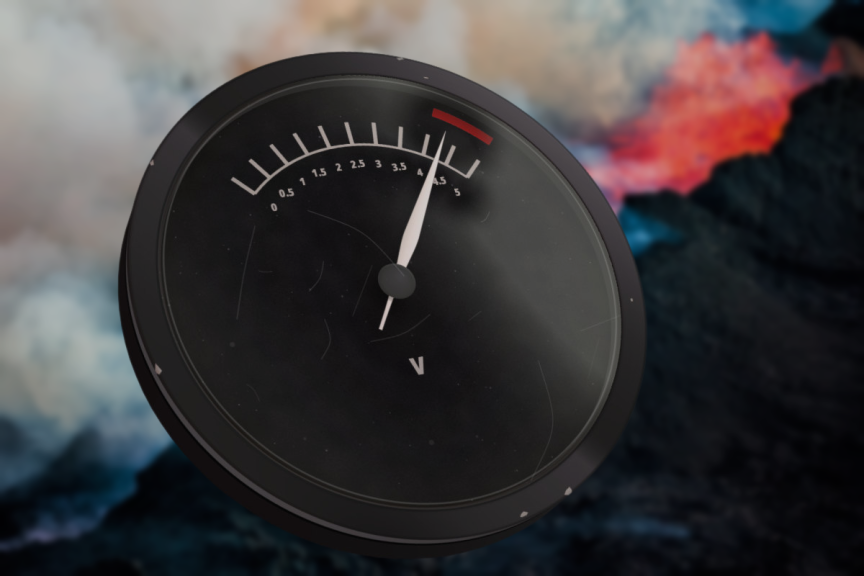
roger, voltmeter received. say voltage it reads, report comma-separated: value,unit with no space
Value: 4.25,V
